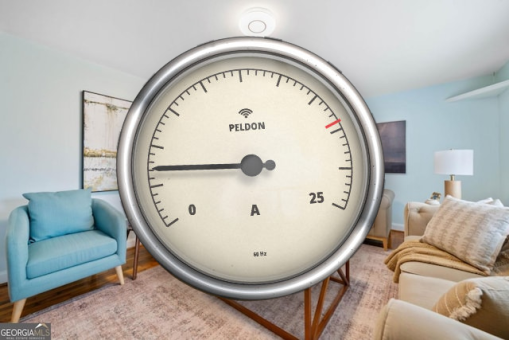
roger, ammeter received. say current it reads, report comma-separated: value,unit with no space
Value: 3.5,A
